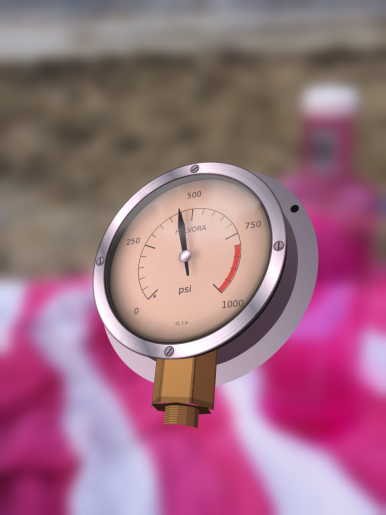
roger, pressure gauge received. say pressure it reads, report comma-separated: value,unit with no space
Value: 450,psi
